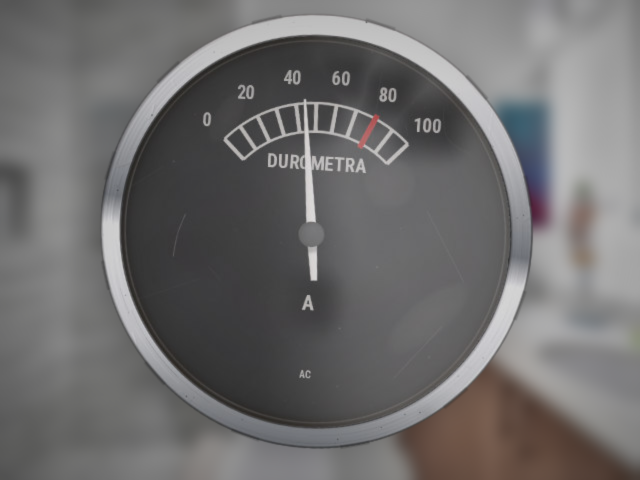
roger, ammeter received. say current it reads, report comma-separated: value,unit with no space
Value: 45,A
